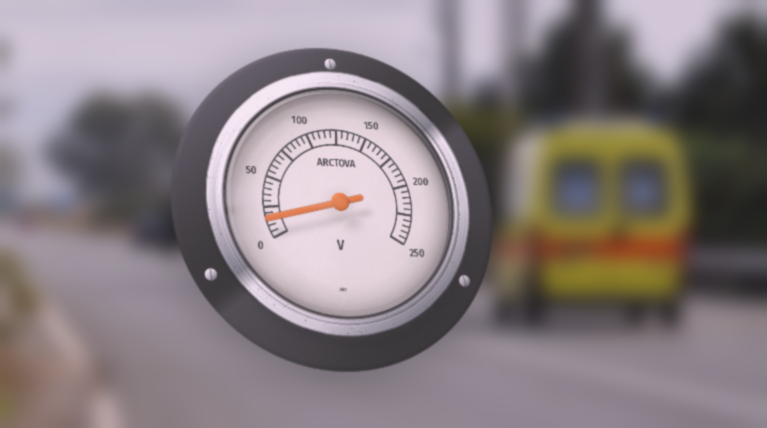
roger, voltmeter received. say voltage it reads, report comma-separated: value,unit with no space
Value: 15,V
